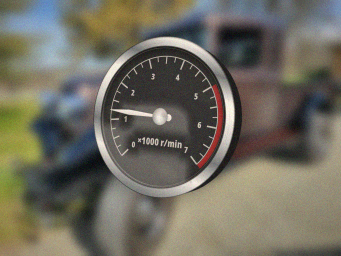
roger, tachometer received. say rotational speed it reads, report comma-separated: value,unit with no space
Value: 1250,rpm
